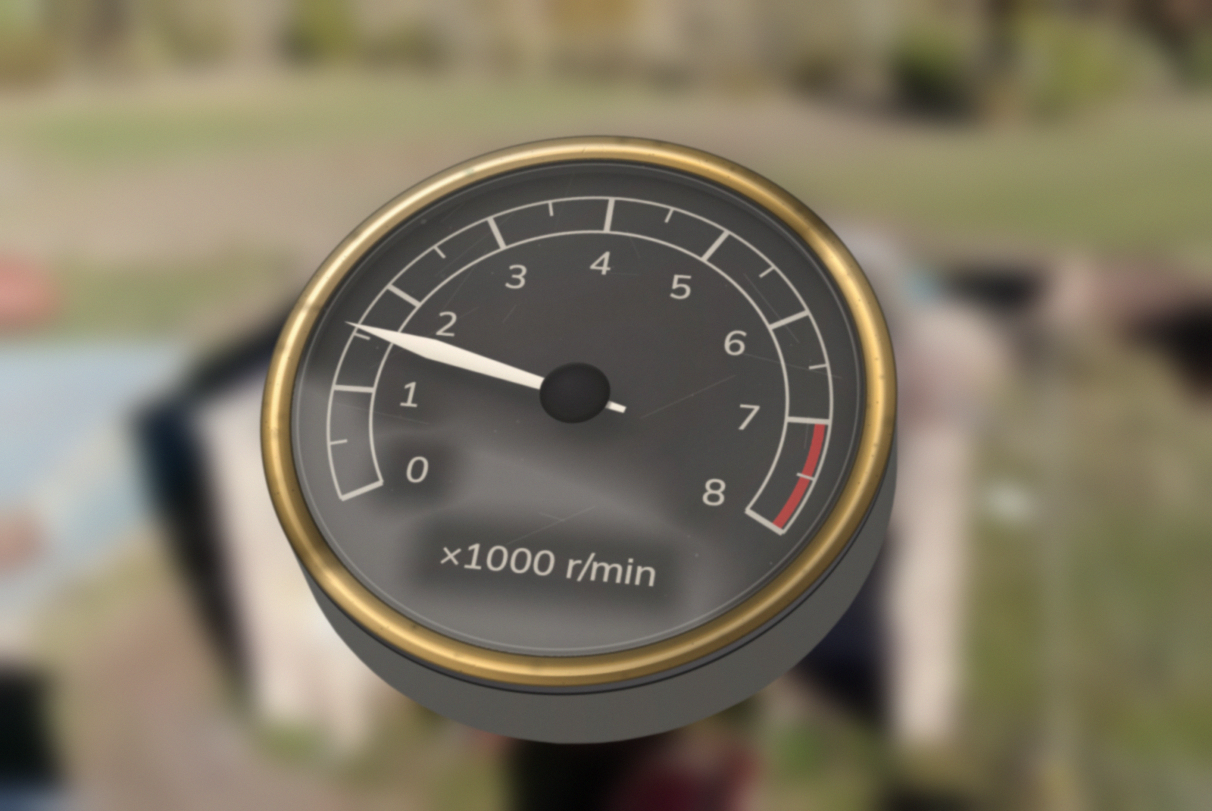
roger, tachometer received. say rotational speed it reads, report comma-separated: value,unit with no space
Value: 1500,rpm
